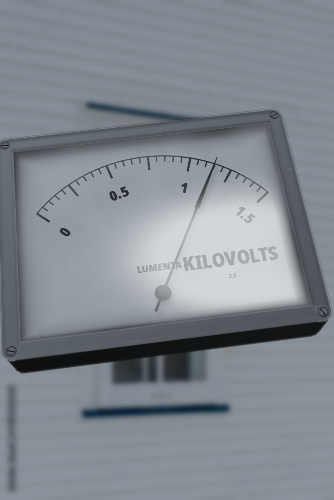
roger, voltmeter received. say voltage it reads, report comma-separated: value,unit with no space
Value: 1.15,kV
